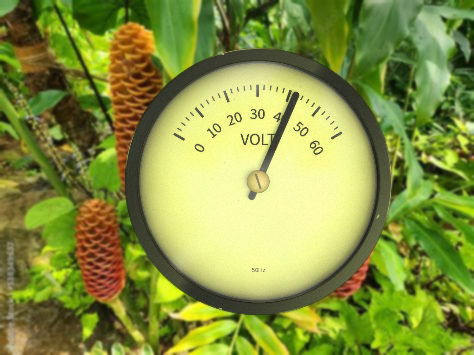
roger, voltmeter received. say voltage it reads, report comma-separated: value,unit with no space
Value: 42,V
